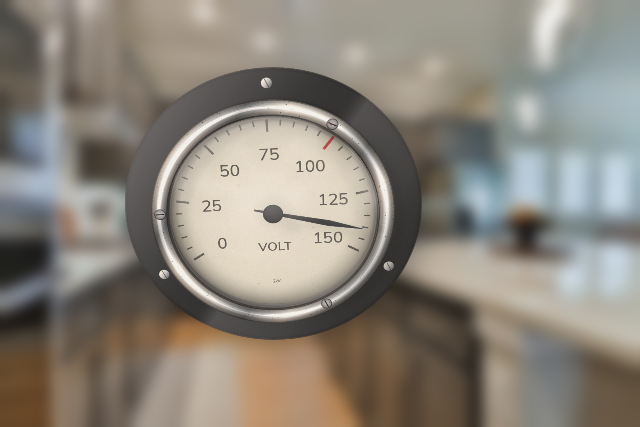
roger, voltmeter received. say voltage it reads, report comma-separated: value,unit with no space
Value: 140,V
